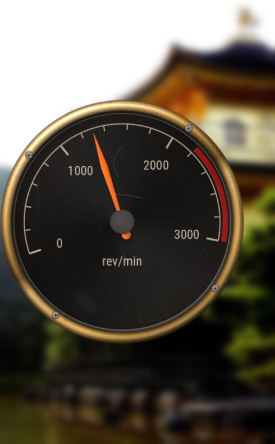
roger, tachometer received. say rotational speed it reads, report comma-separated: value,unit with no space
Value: 1300,rpm
